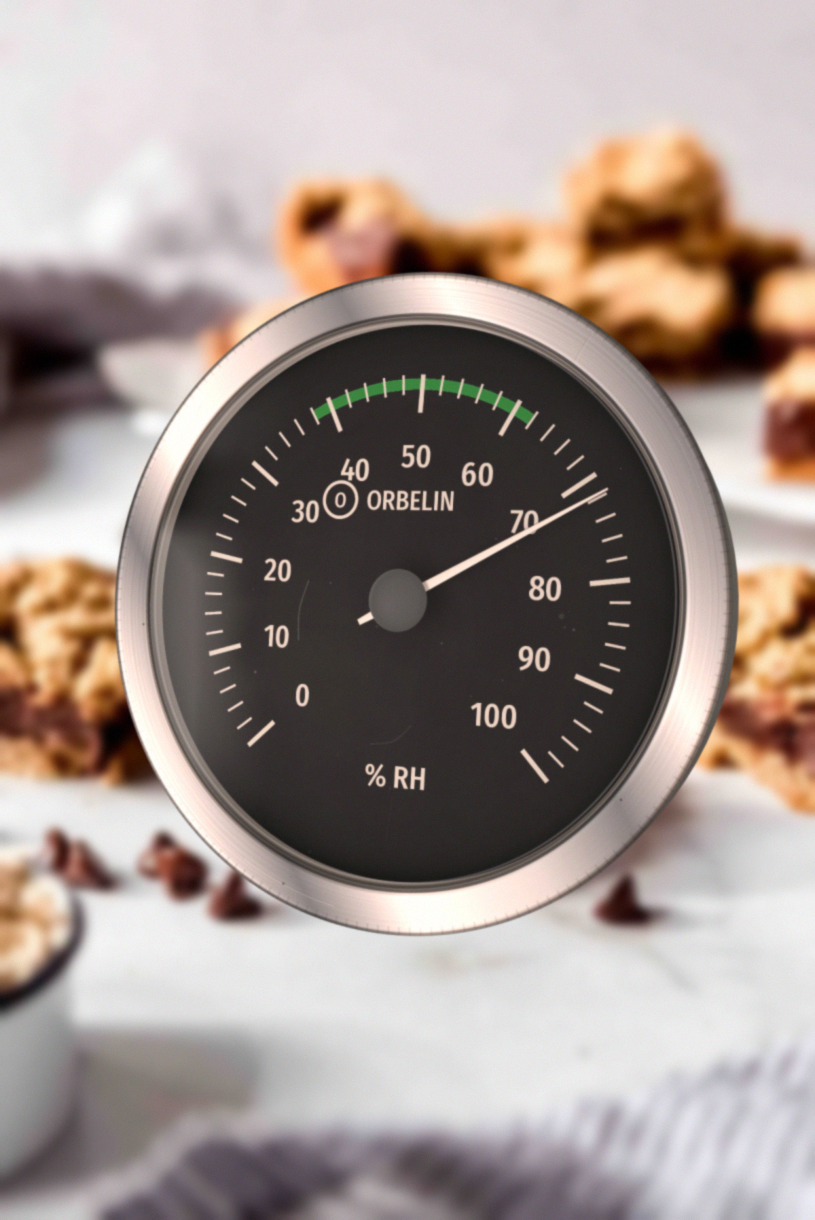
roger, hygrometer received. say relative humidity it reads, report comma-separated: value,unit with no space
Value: 72,%
